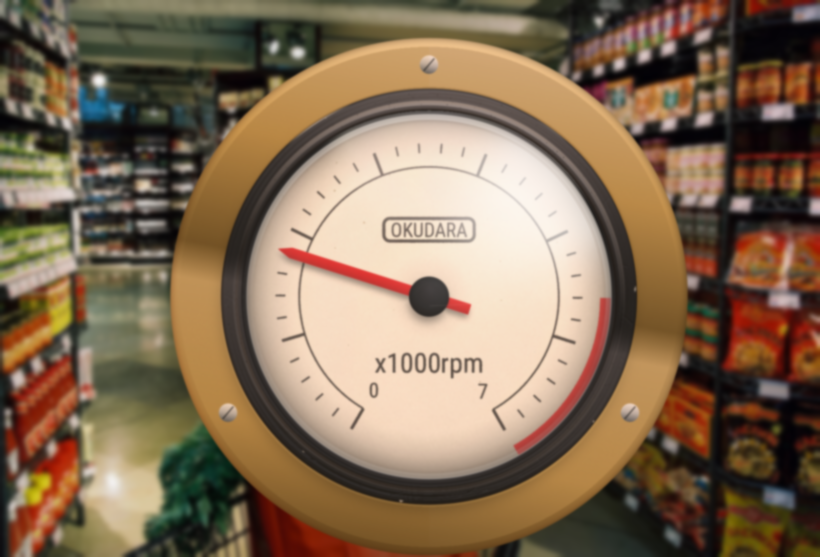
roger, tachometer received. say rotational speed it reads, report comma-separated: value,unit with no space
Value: 1800,rpm
